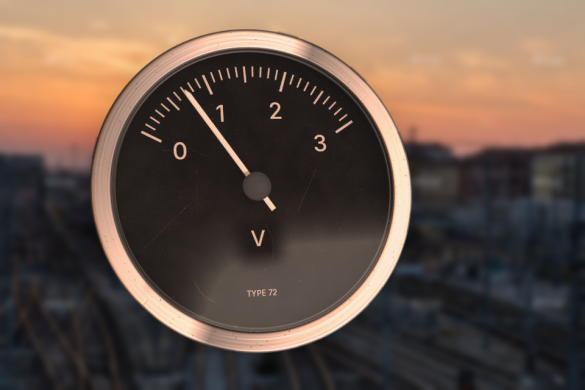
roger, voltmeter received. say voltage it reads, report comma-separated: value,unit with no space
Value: 0.7,V
